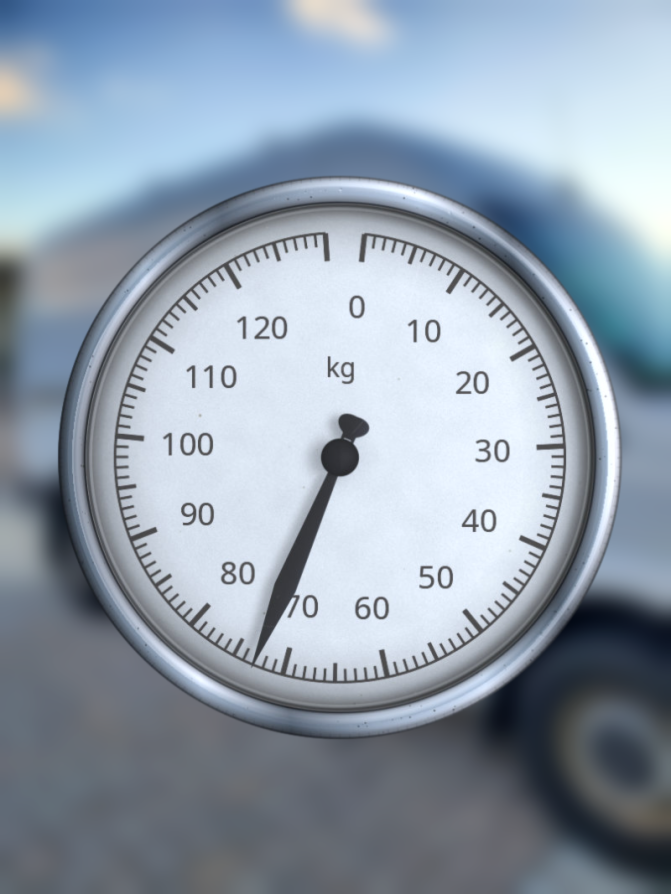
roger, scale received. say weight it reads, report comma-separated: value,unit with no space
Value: 73,kg
